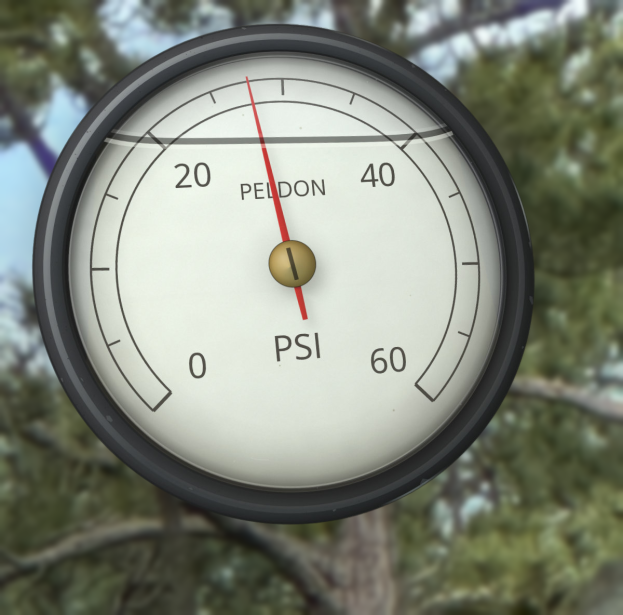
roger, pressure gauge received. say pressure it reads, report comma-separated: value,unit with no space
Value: 27.5,psi
